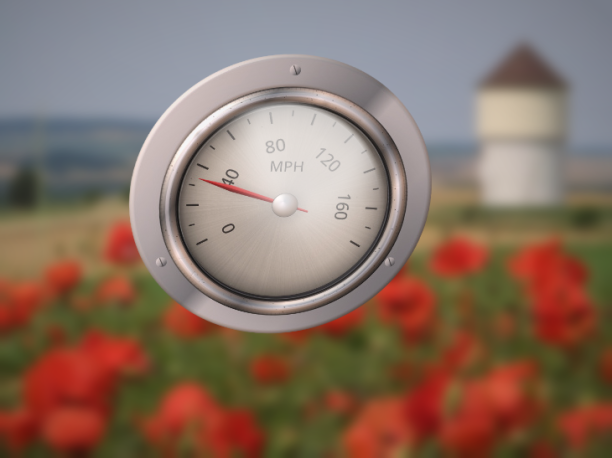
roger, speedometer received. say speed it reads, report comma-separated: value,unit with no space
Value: 35,mph
